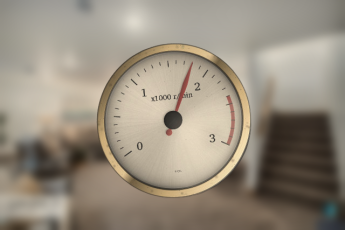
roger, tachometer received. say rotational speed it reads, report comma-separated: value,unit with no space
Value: 1800,rpm
